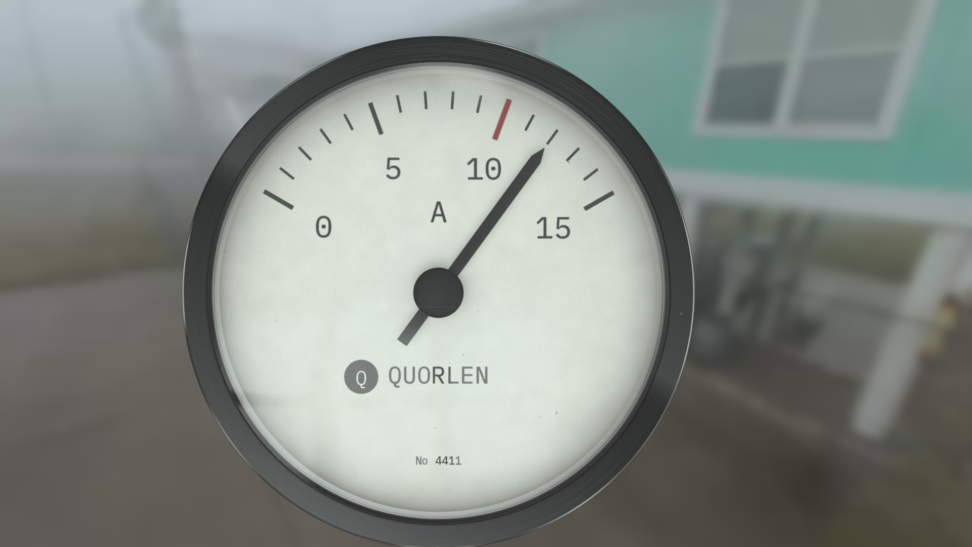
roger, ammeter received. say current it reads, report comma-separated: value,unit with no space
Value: 12,A
